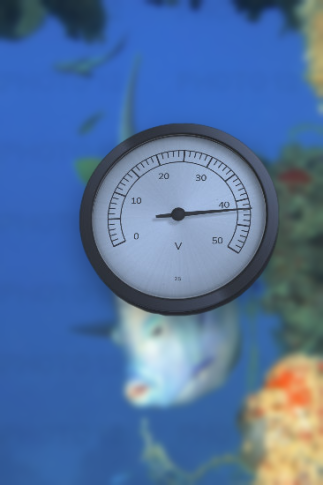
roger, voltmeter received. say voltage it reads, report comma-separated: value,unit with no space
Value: 42,V
